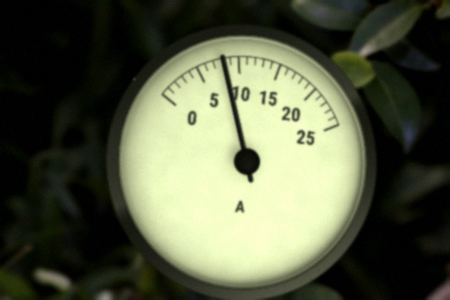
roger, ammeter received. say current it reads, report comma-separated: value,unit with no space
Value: 8,A
